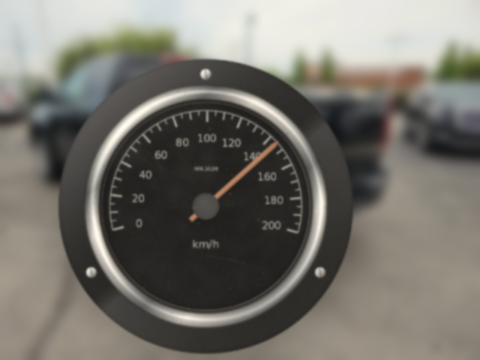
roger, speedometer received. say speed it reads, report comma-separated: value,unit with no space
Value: 145,km/h
